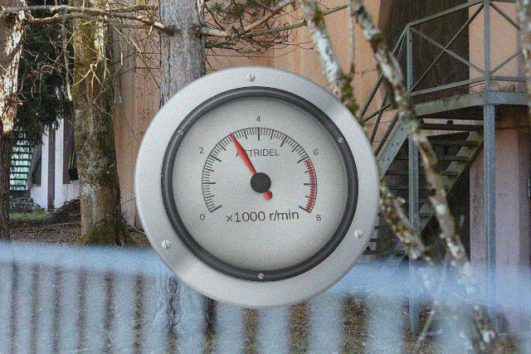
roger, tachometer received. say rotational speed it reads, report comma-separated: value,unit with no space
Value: 3000,rpm
